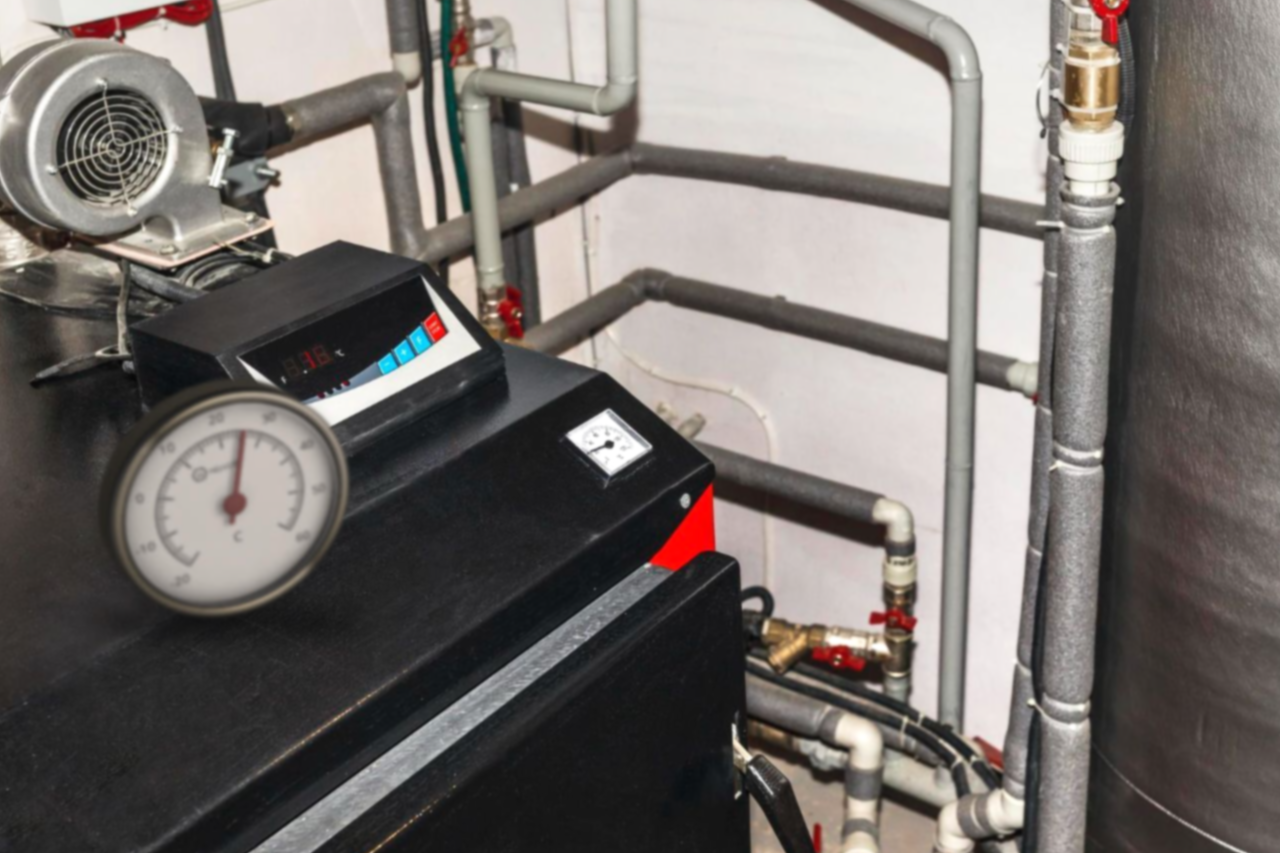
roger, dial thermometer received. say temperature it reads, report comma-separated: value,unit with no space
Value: 25,°C
